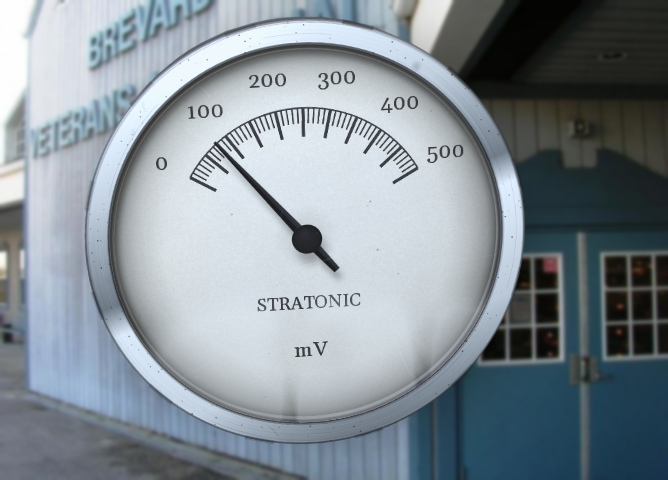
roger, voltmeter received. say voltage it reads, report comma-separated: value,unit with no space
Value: 80,mV
